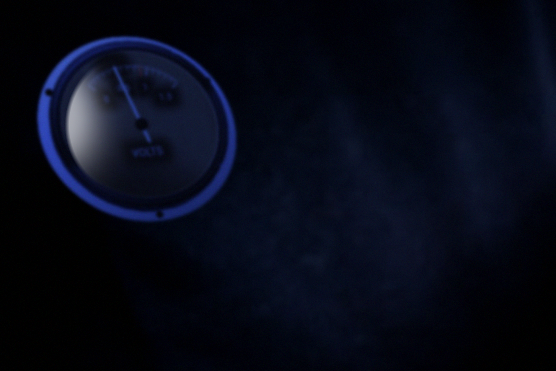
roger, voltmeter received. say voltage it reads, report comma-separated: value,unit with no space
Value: 0.5,V
